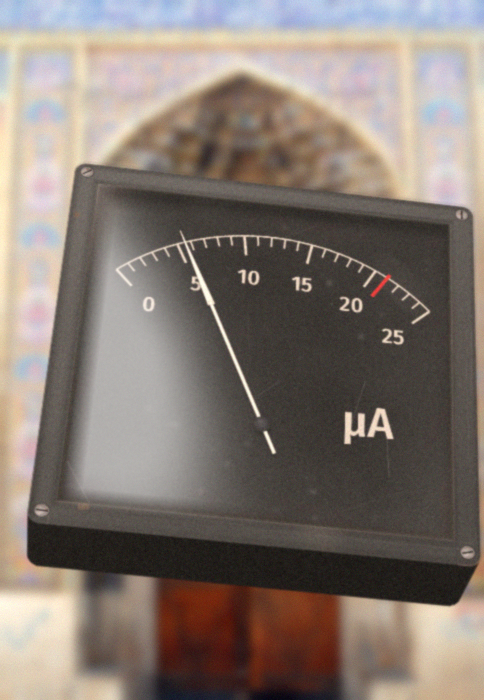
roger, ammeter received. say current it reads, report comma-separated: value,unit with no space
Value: 5.5,µA
